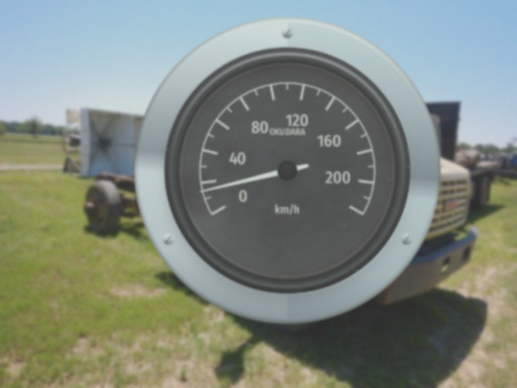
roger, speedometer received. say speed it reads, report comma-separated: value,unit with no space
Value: 15,km/h
